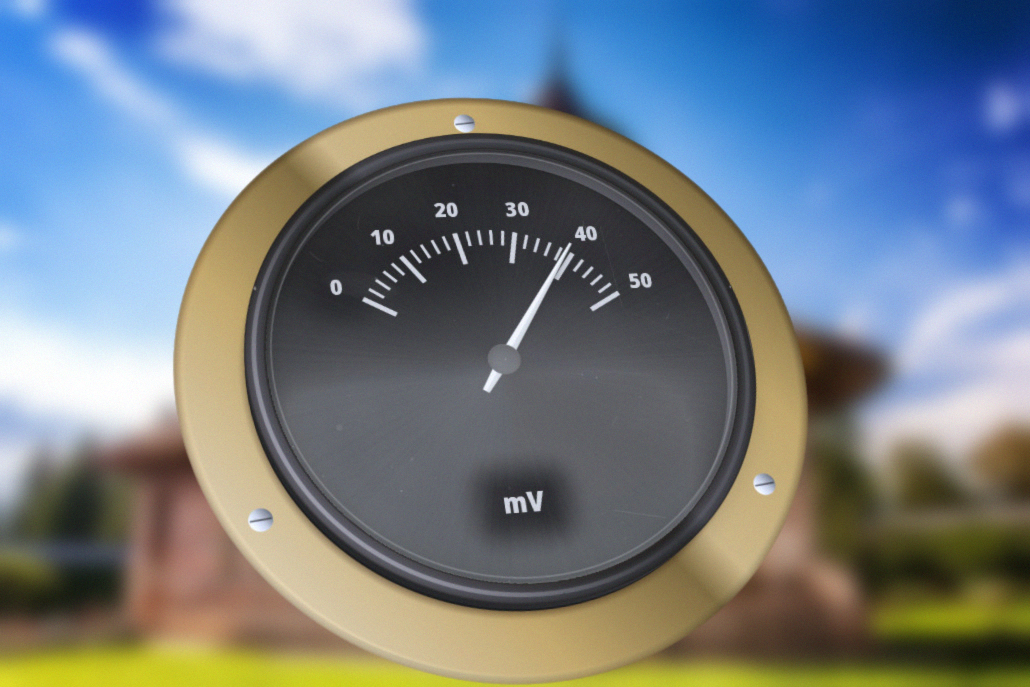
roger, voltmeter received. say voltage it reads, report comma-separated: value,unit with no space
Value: 39,mV
